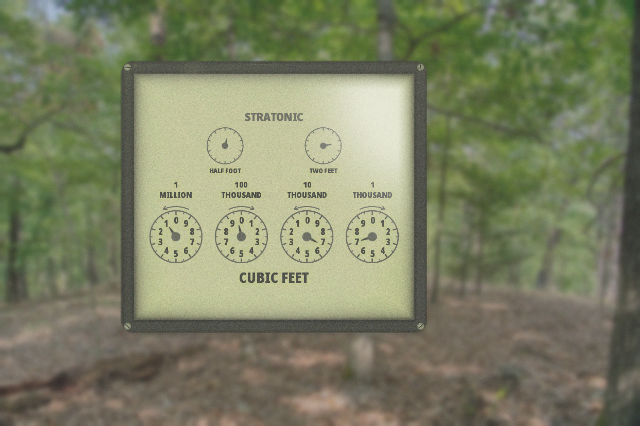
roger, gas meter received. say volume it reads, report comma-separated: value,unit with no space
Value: 96700,ft³
